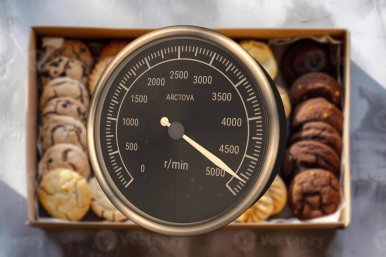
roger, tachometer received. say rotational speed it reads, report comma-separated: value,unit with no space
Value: 4800,rpm
